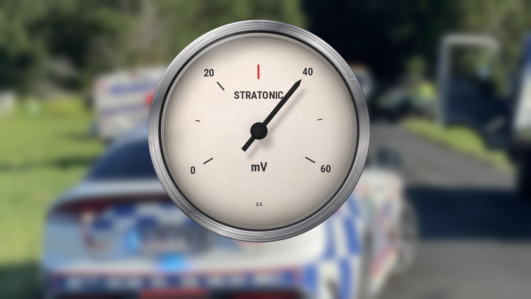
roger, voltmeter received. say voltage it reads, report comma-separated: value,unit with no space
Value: 40,mV
